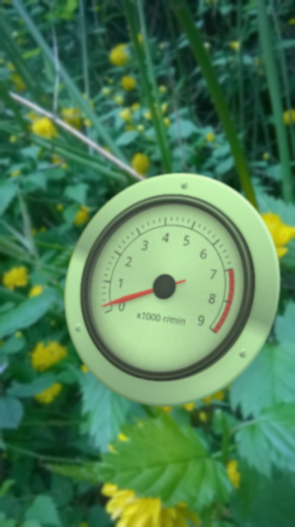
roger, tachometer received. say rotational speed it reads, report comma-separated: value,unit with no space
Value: 200,rpm
